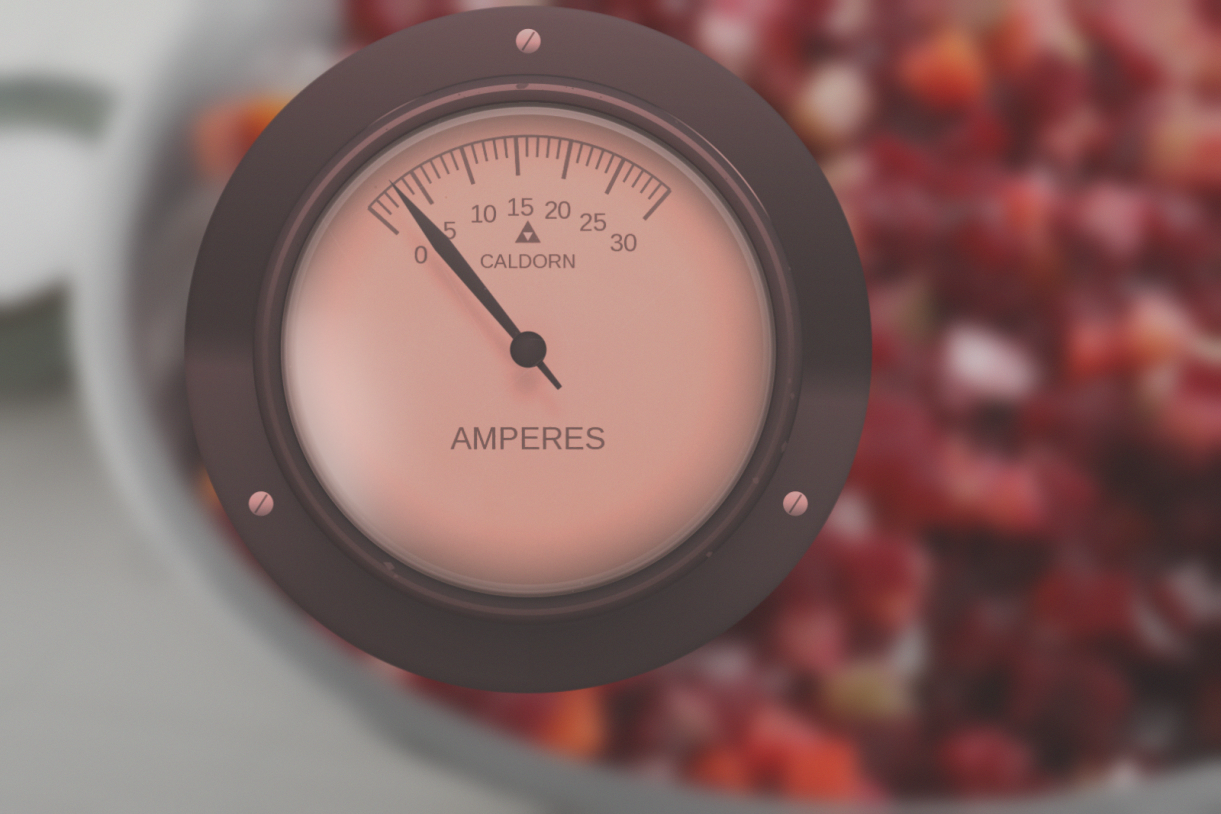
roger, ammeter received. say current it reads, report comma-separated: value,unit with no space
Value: 3,A
